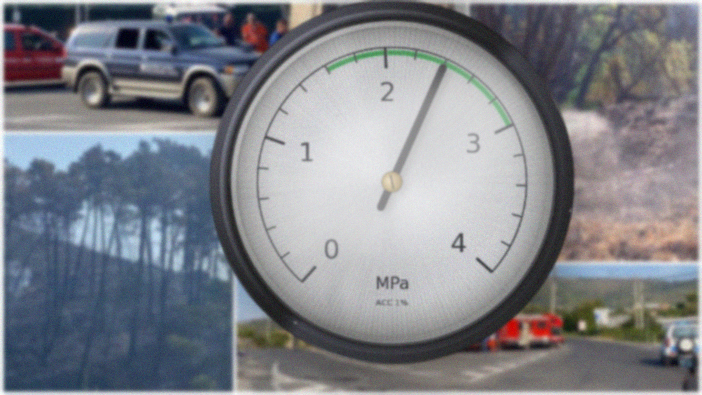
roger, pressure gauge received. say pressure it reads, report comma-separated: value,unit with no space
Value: 2.4,MPa
